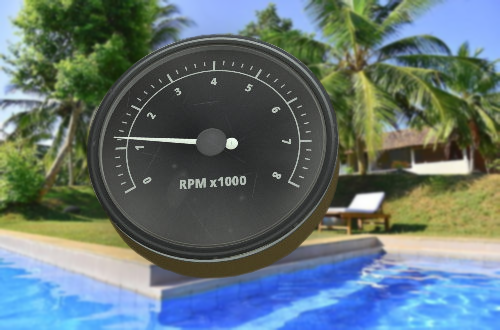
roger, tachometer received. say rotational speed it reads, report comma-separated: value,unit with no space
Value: 1200,rpm
